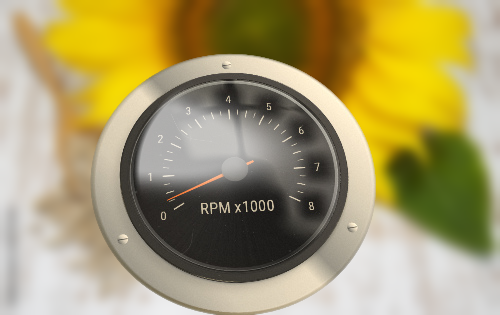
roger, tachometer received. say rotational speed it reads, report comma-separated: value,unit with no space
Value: 250,rpm
